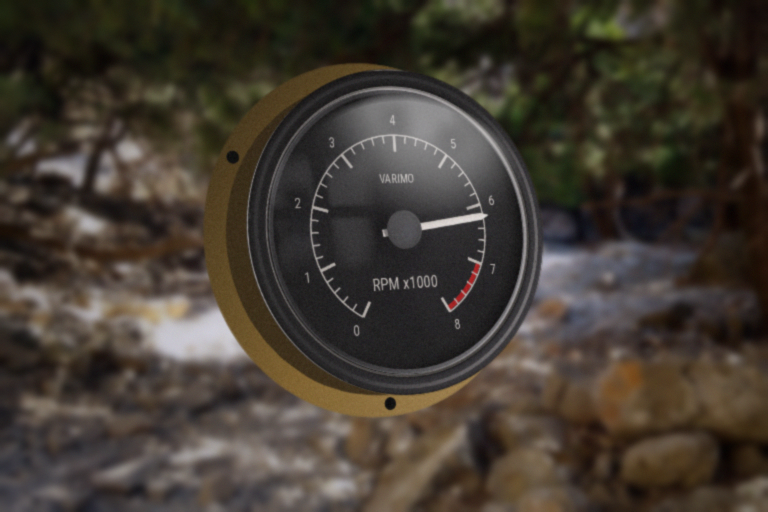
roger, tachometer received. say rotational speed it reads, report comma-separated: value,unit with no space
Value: 6200,rpm
